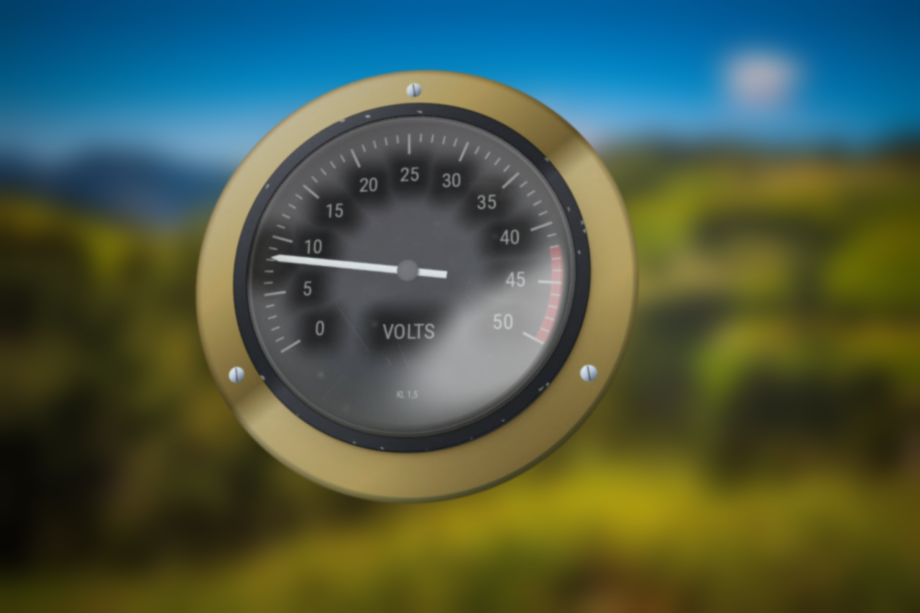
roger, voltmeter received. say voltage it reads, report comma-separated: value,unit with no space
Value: 8,V
